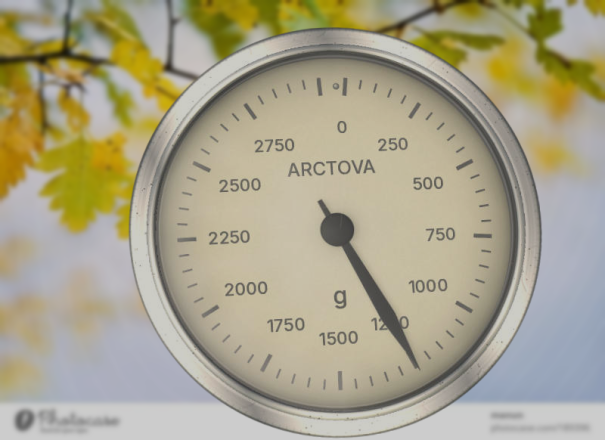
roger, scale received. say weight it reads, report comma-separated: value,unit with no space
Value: 1250,g
